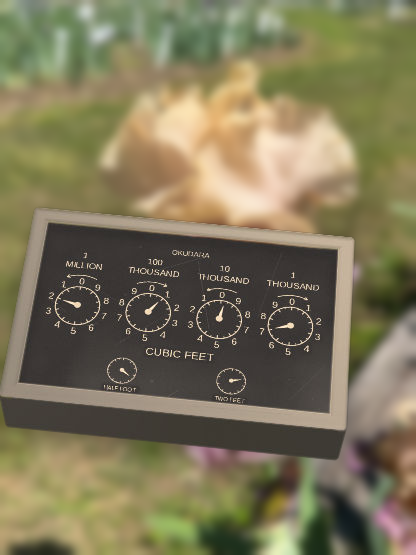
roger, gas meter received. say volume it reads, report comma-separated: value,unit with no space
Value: 209700,ft³
